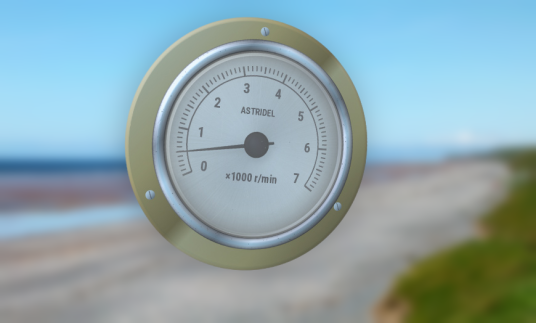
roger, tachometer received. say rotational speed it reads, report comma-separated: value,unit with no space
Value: 500,rpm
